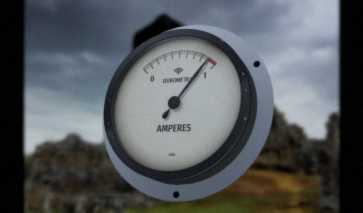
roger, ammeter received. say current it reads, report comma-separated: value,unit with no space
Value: 0.9,A
